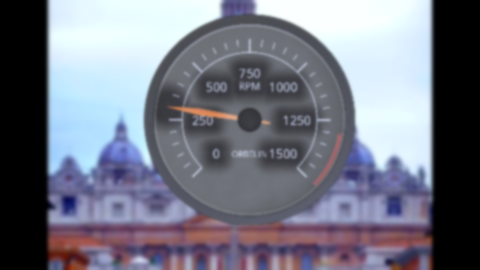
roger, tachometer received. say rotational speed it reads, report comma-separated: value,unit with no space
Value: 300,rpm
